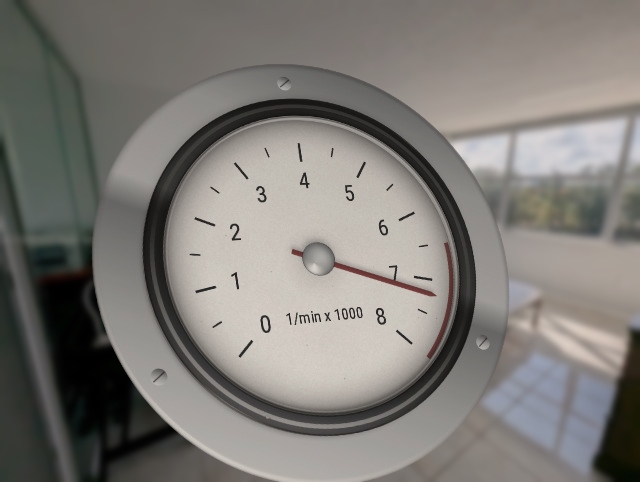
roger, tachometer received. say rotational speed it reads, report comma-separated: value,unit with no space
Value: 7250,rpm
